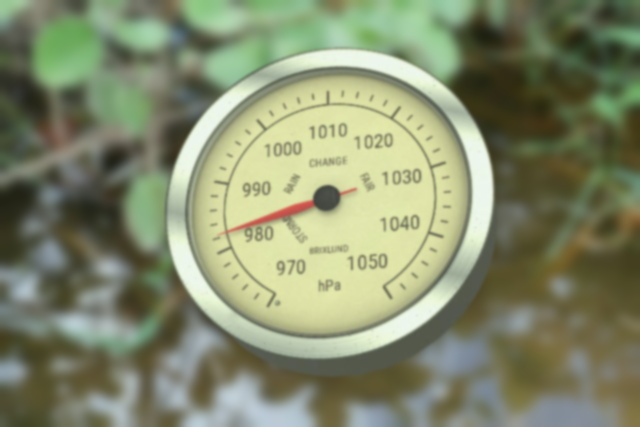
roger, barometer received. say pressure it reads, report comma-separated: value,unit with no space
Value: 982,hPa
